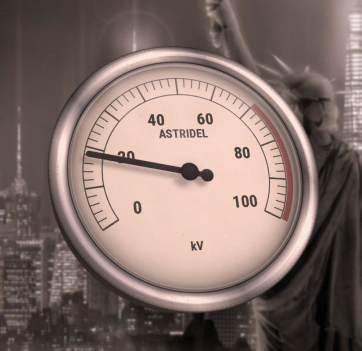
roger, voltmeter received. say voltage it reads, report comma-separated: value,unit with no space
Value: 18,kV
